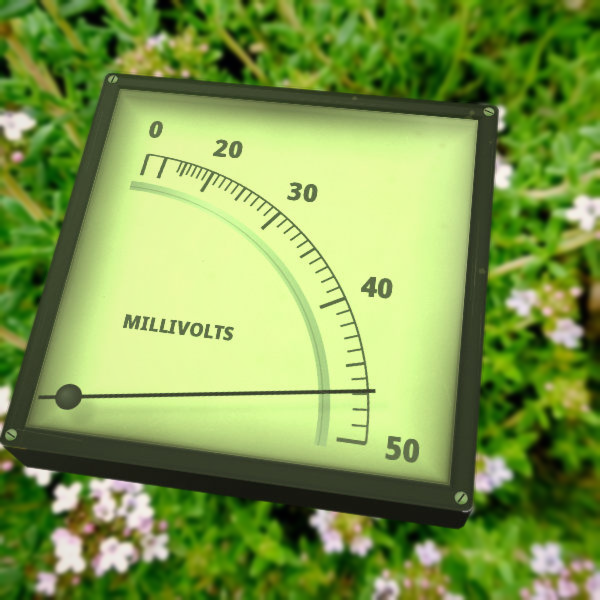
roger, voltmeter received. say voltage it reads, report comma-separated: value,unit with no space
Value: 47,mV
